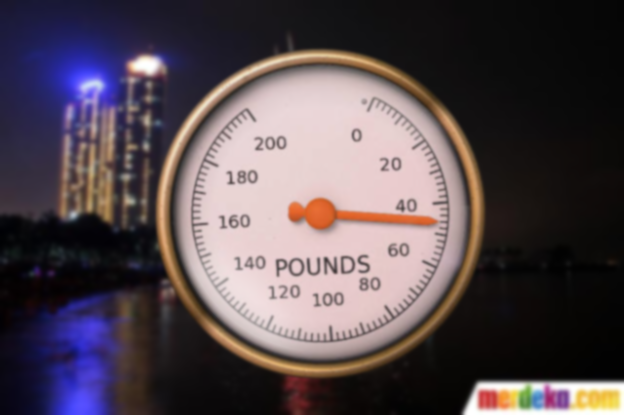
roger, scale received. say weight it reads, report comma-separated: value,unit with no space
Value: 46,lb
